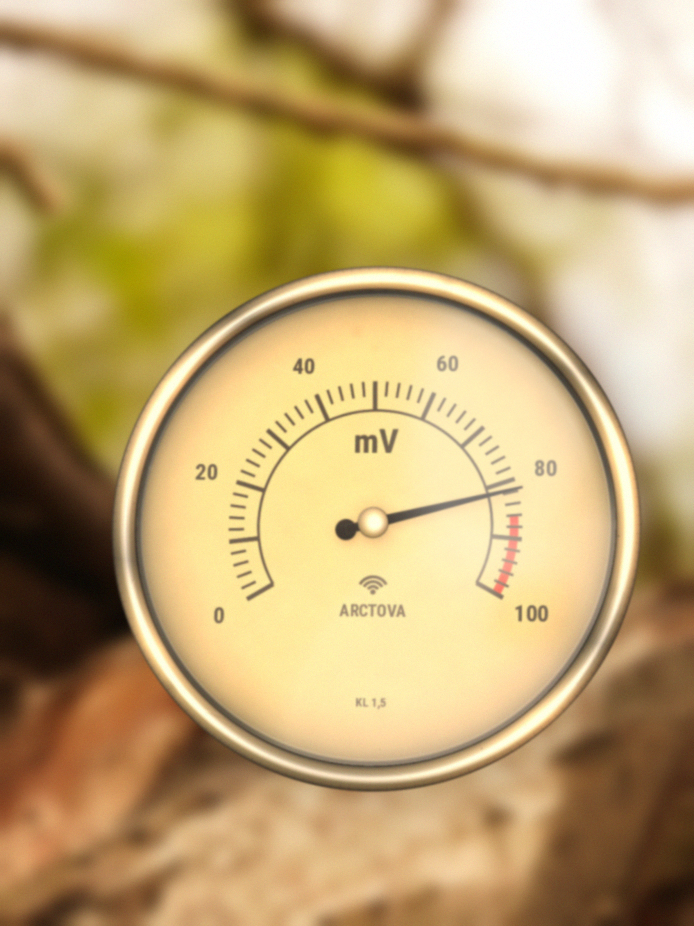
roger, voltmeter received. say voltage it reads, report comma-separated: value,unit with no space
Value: 82,mV
